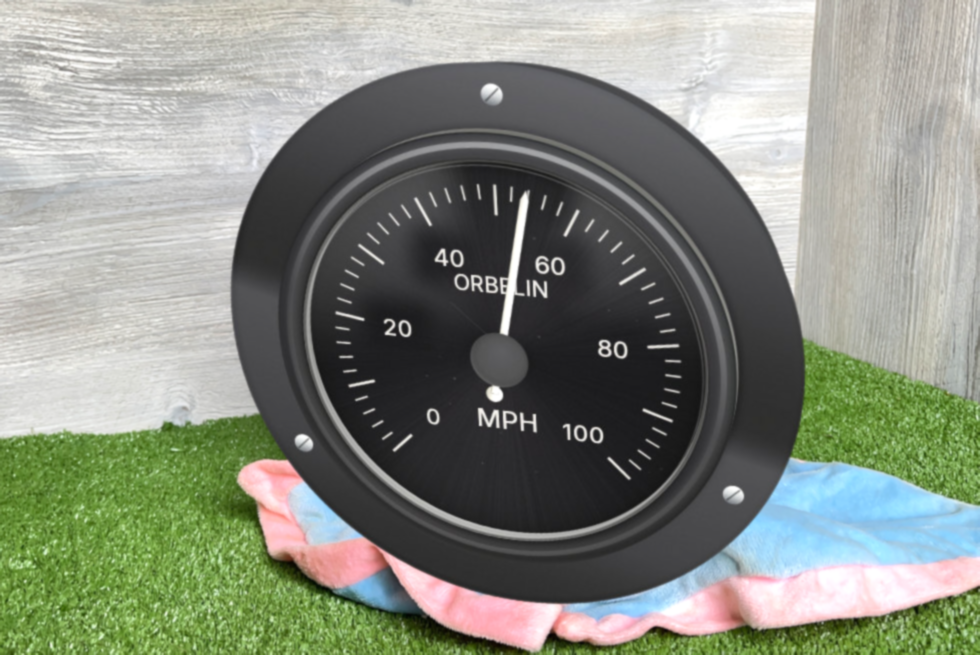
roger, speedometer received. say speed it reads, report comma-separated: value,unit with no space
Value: 54,mph
